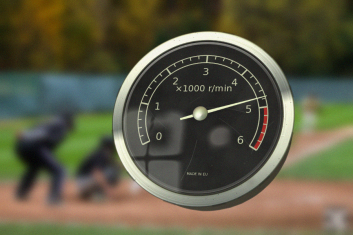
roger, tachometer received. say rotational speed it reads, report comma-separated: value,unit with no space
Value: 4800,rpm
